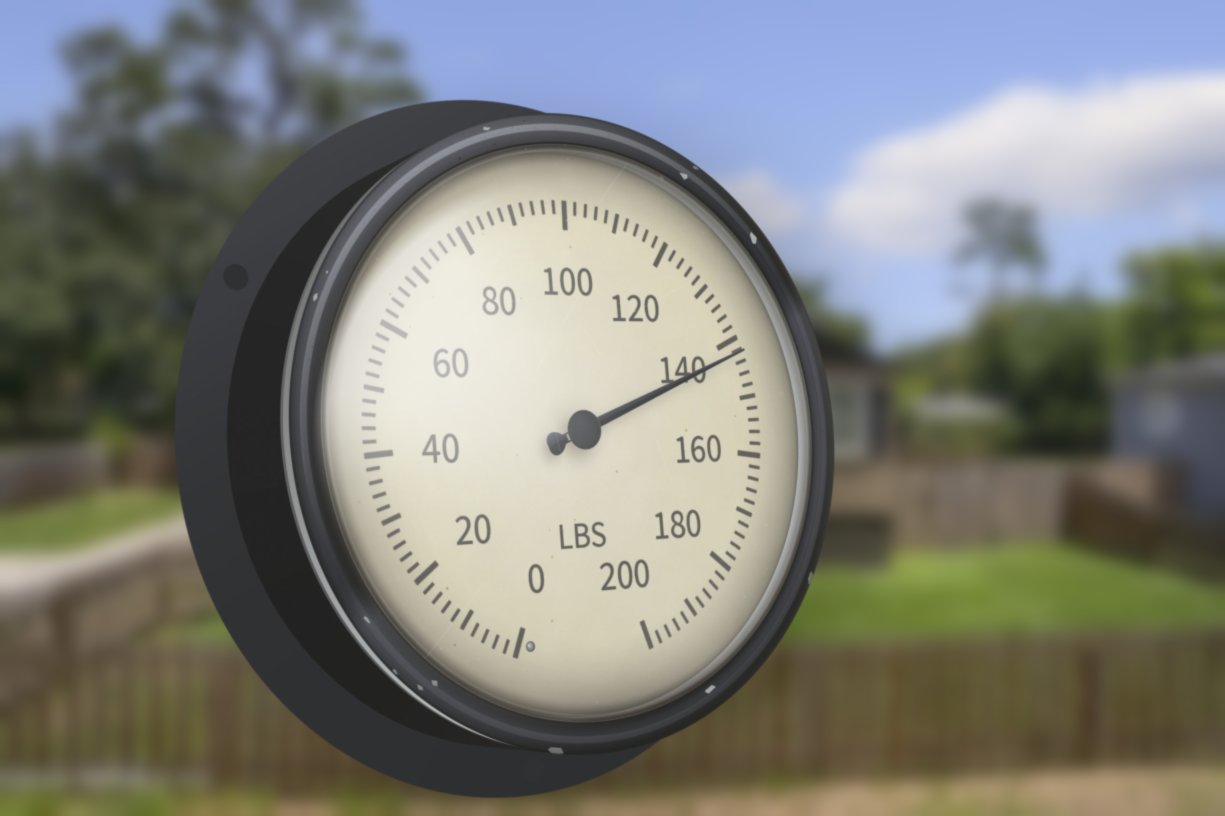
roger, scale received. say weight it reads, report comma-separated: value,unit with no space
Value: 142,lb
